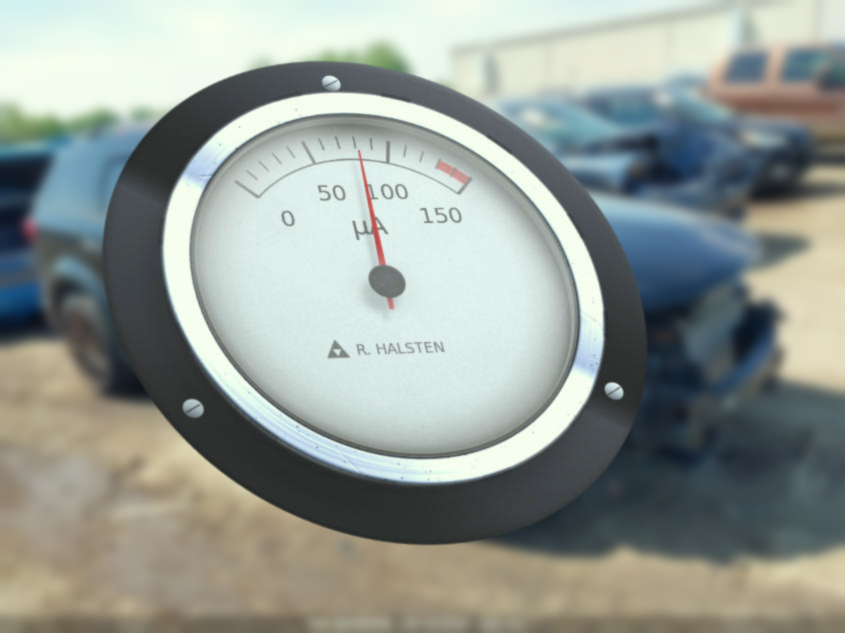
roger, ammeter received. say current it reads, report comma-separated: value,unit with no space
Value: 80,µA
